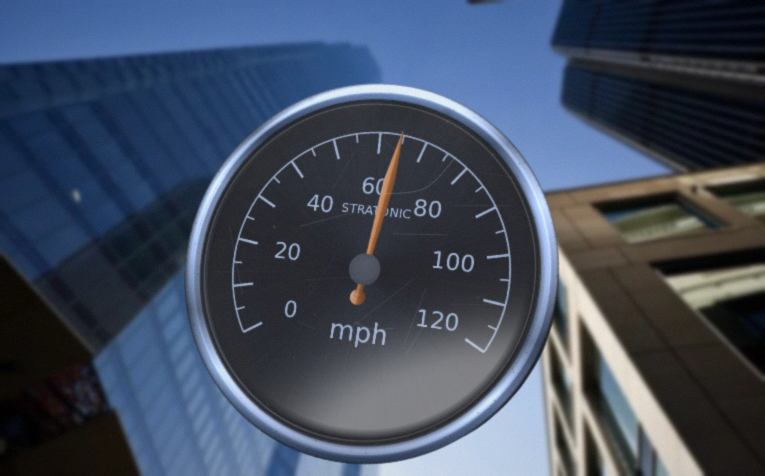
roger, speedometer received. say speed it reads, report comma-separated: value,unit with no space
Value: 65,mph
